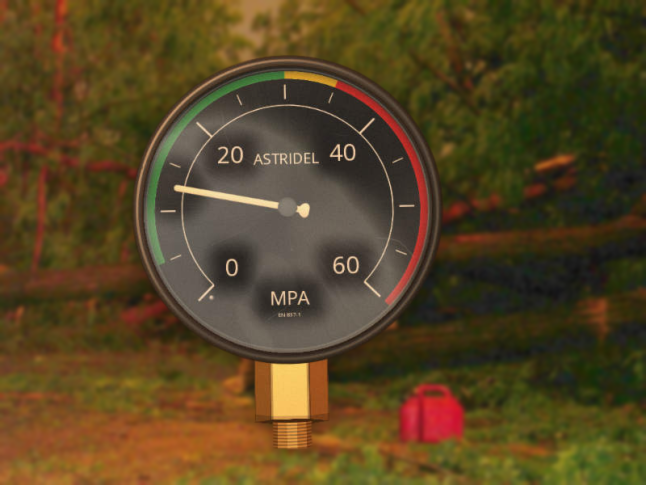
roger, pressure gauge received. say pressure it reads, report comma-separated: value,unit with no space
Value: 12.5,MPa
